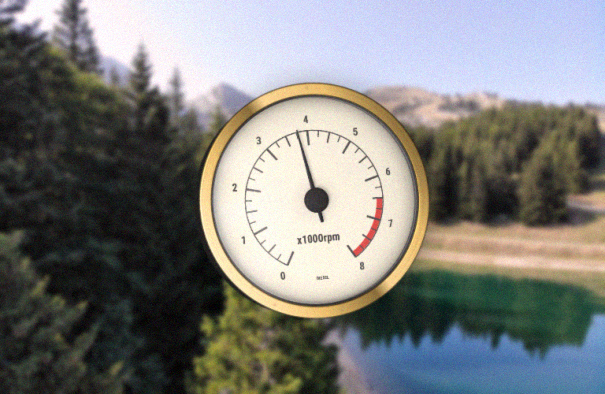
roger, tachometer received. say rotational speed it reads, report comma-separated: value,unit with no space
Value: 3750,rpm
